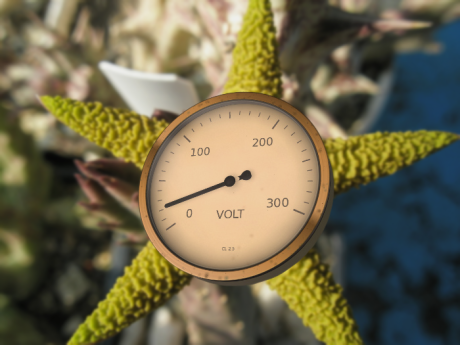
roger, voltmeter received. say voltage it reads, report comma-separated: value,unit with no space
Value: 20,V
